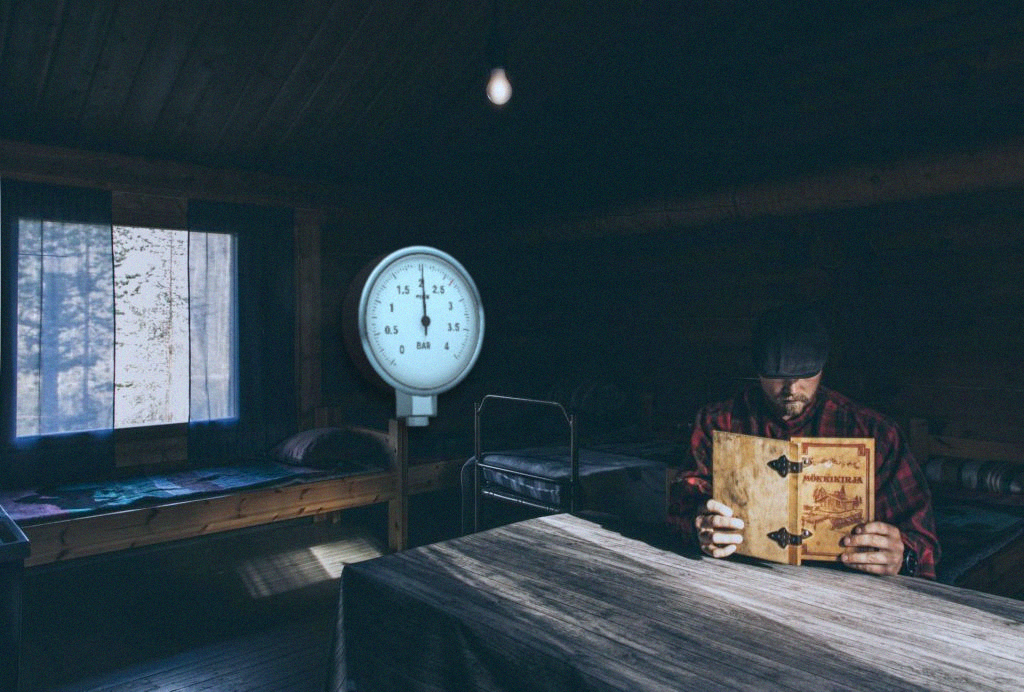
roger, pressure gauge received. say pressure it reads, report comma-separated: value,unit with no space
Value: 2,bar
